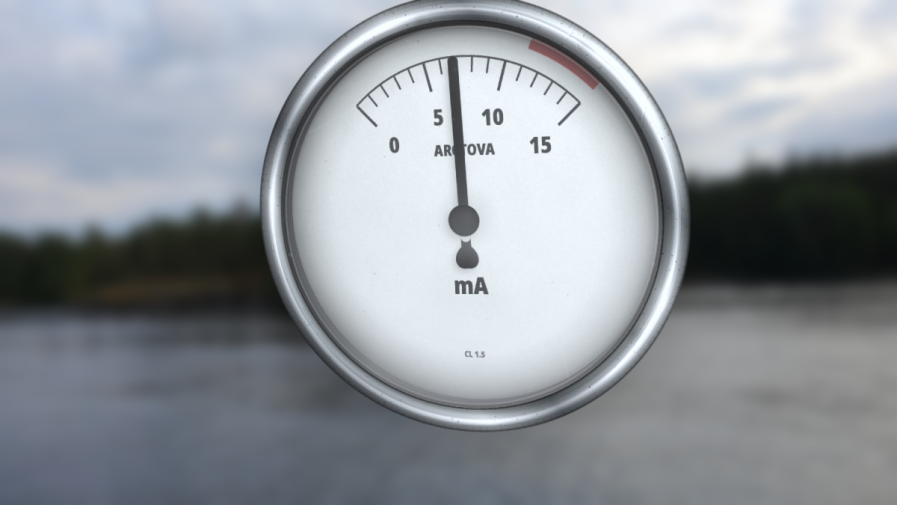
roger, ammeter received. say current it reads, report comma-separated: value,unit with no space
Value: 7,mA
